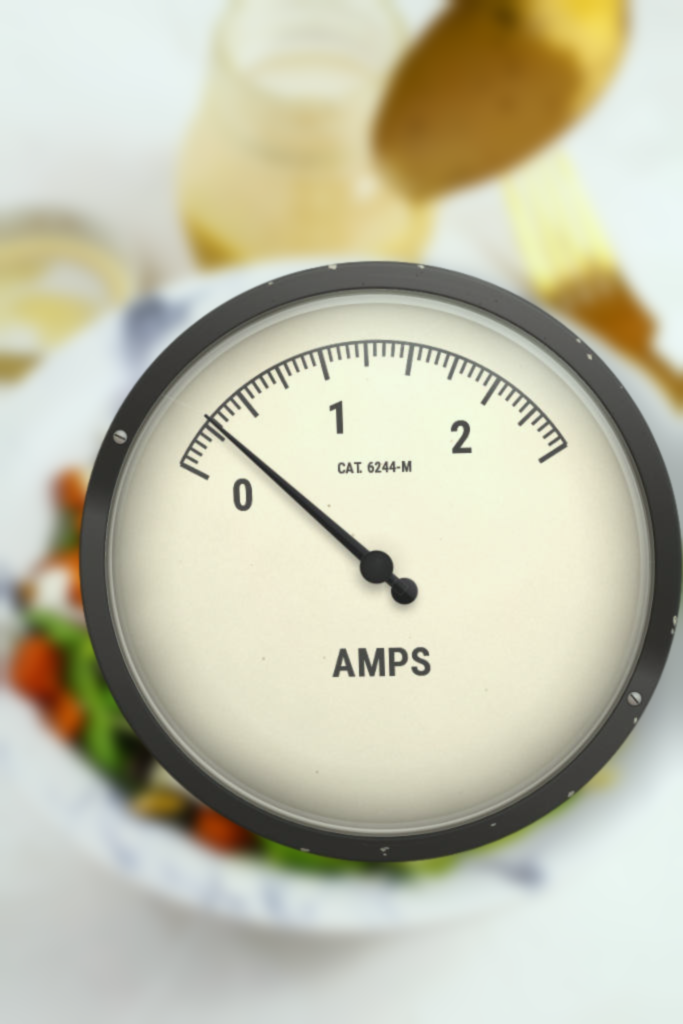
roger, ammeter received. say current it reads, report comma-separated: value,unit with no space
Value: 0.3,A
